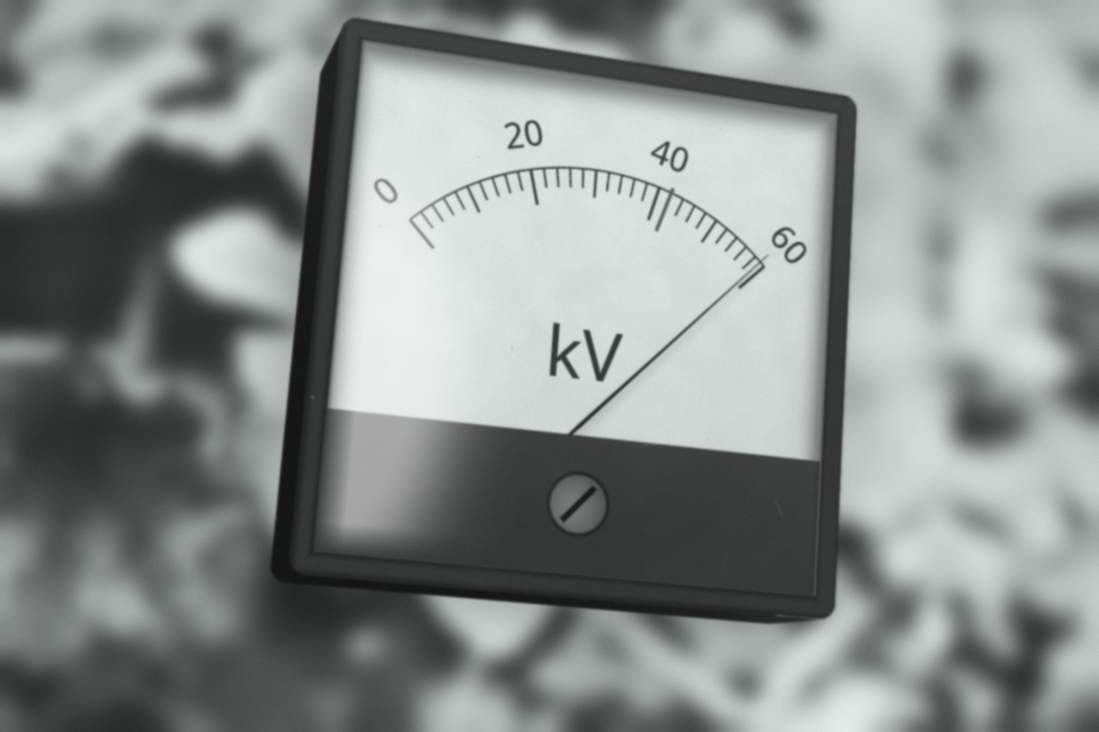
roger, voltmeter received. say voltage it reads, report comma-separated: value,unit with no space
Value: 59,kV
